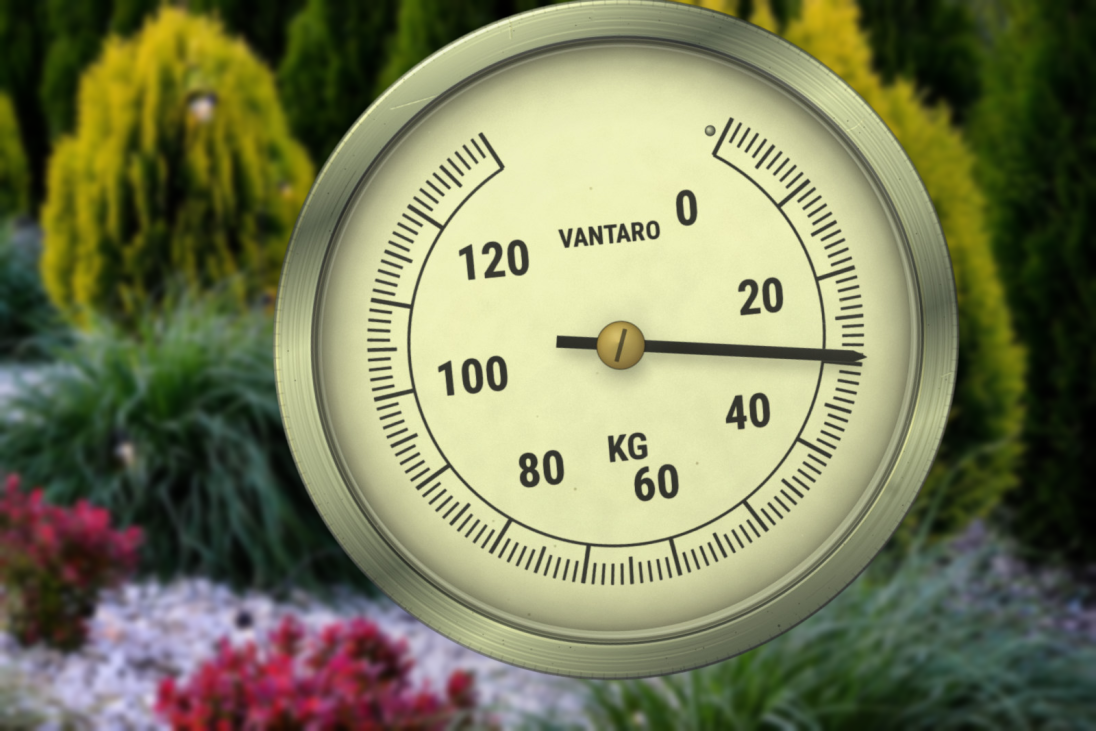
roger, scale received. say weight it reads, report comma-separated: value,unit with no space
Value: 29,kg
